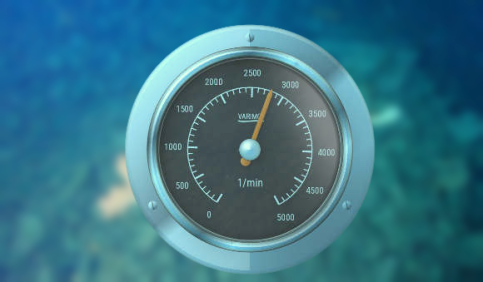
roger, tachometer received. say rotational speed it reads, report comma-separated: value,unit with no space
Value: 2800,rpm
